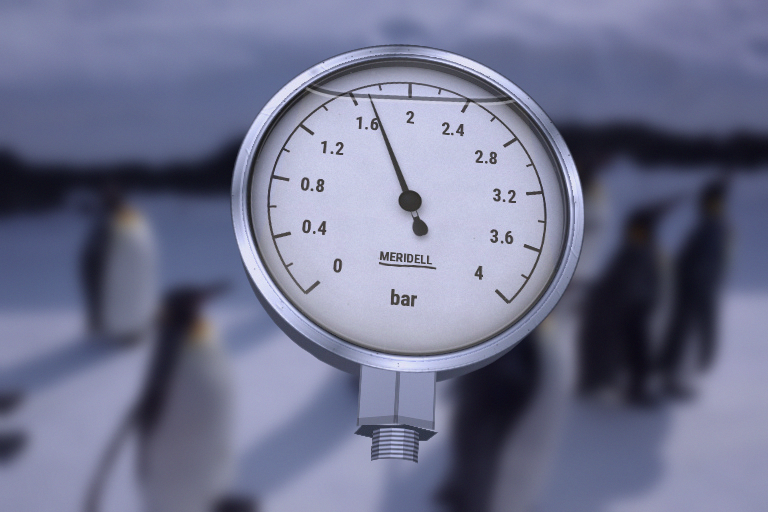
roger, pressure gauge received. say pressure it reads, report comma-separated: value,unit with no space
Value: 1.7,bar
